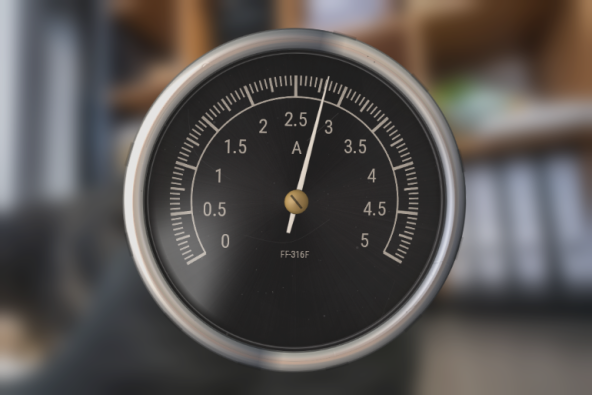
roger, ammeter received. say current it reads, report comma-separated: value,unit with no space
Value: 2.8,A
